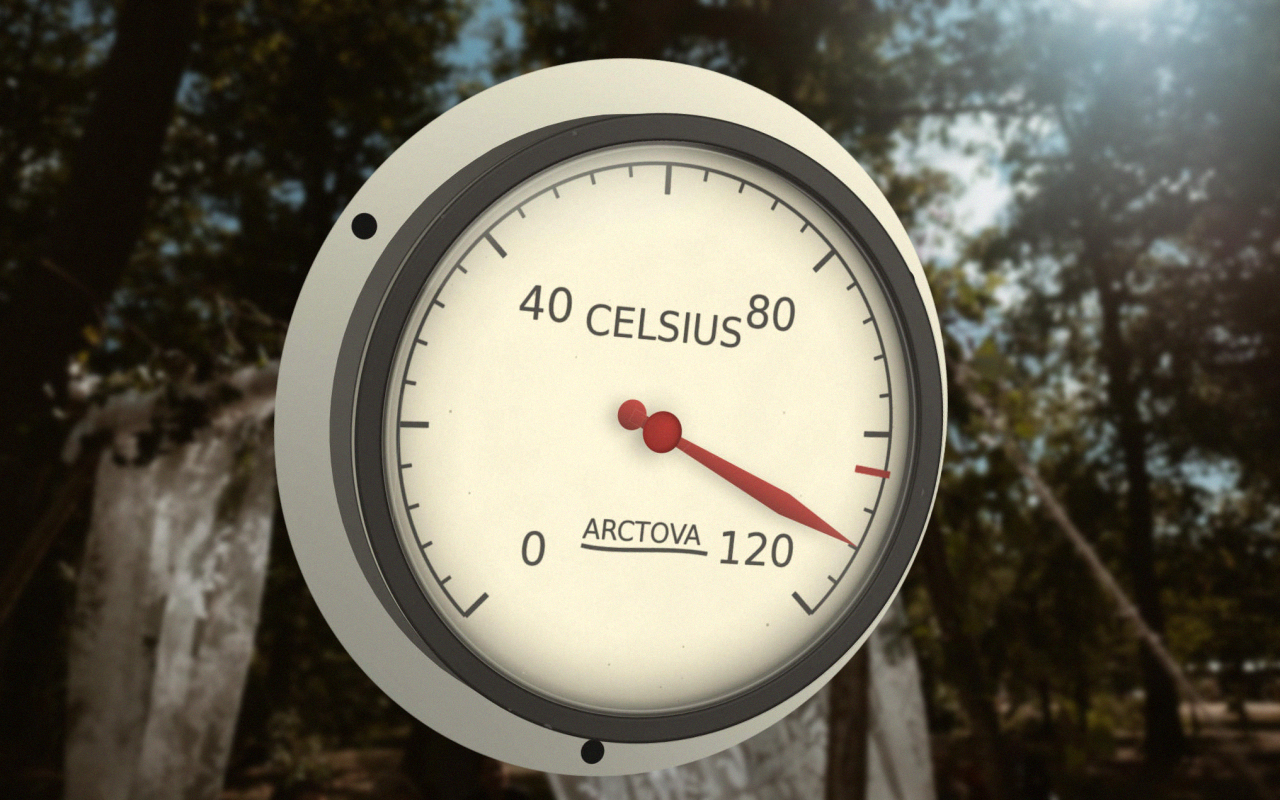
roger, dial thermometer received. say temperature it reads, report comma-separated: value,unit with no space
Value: 112,°C
